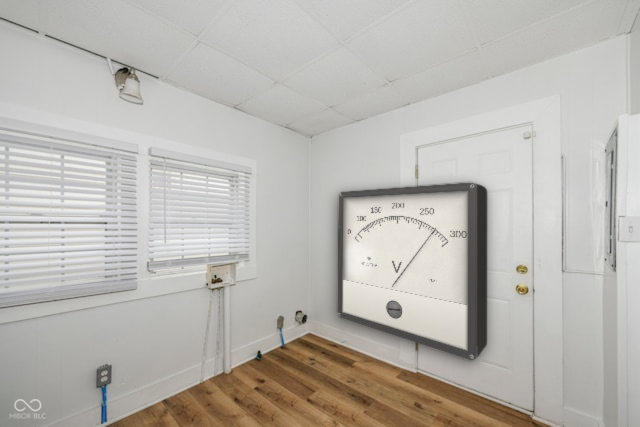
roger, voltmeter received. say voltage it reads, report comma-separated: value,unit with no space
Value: 275,V
